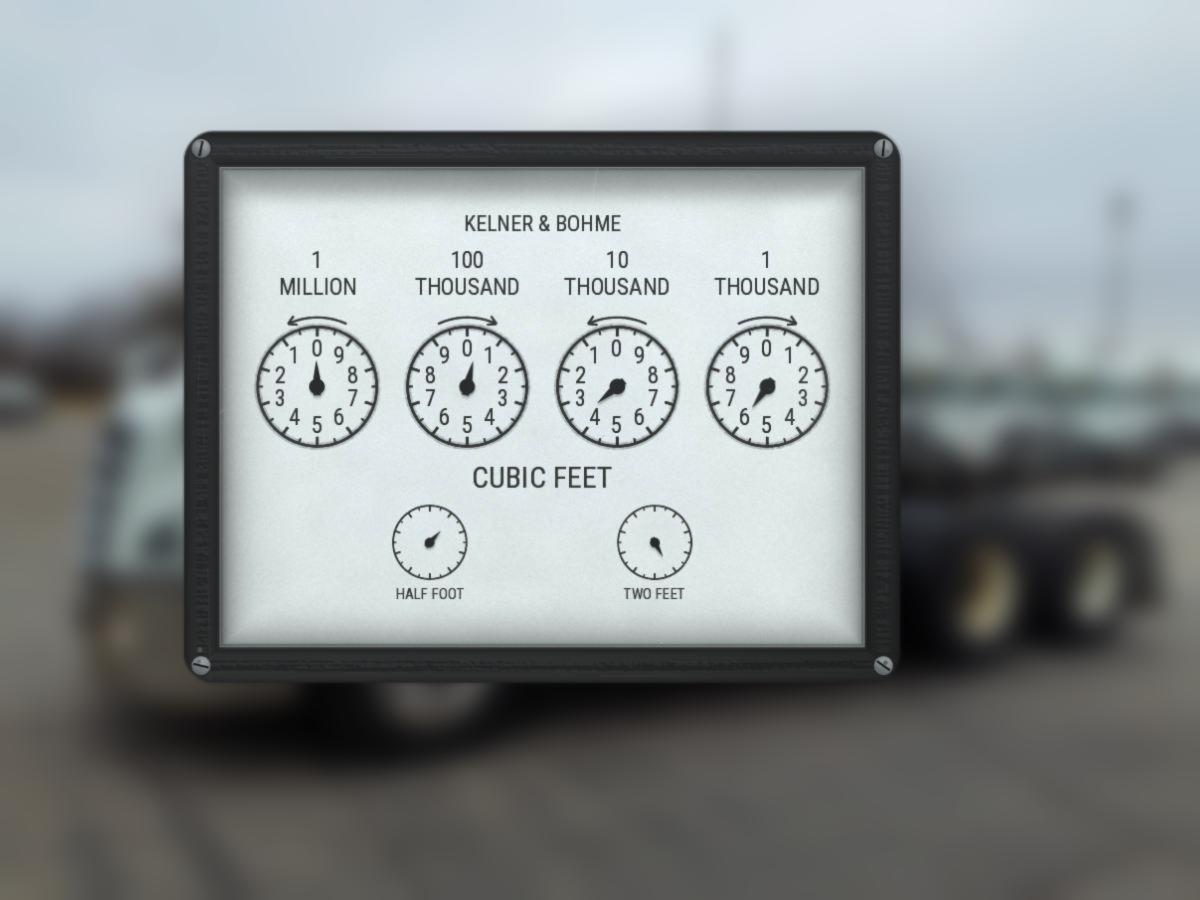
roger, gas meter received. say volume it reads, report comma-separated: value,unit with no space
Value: 3600,ft³
